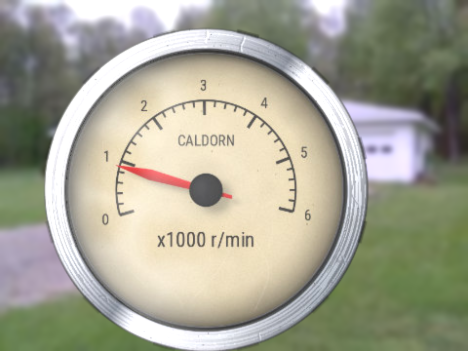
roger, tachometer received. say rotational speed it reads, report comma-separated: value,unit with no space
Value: 900,rpm
